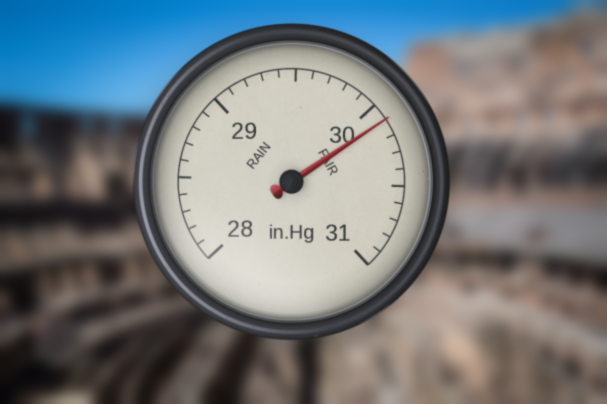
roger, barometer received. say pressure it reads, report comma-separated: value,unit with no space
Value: 30.1,inHg
